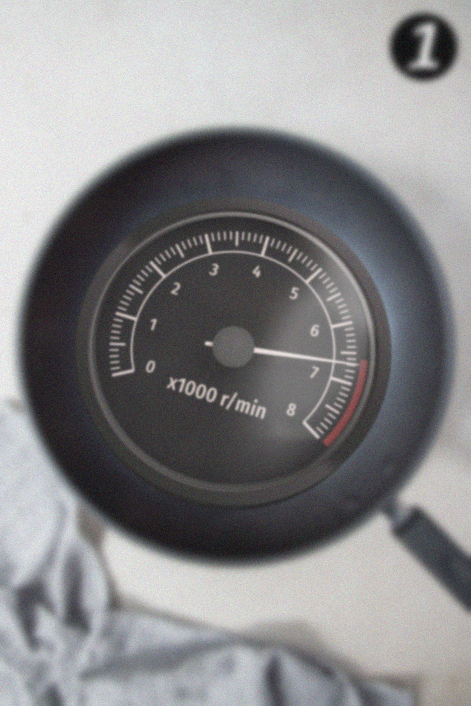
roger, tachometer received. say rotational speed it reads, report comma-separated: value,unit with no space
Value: 6700,rpm
